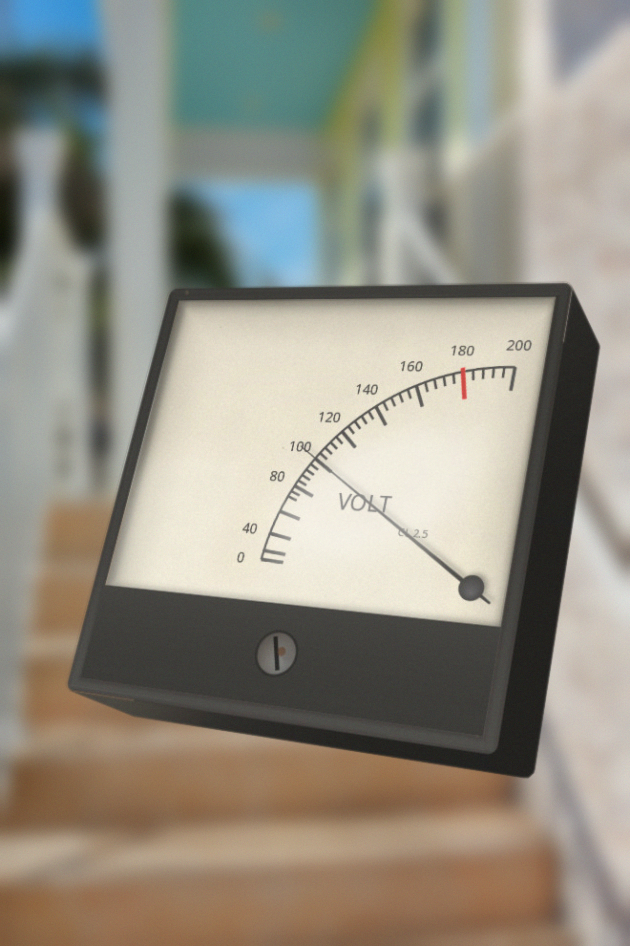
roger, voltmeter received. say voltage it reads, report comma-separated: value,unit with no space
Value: 100,V
